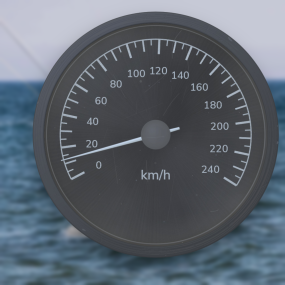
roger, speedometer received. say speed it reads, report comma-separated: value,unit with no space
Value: 12.5,km/h
